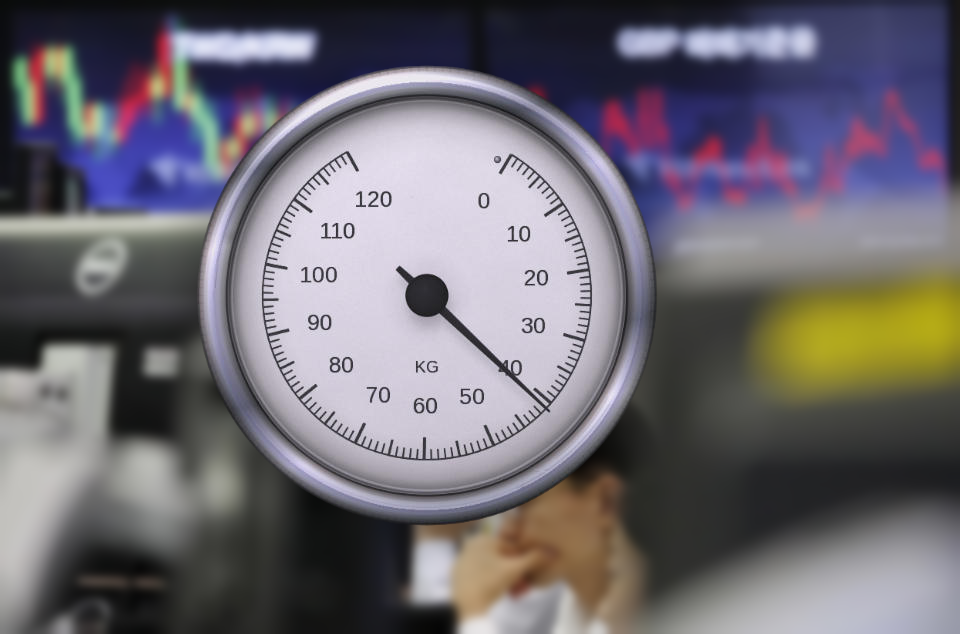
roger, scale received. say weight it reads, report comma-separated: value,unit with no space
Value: 41,kg
